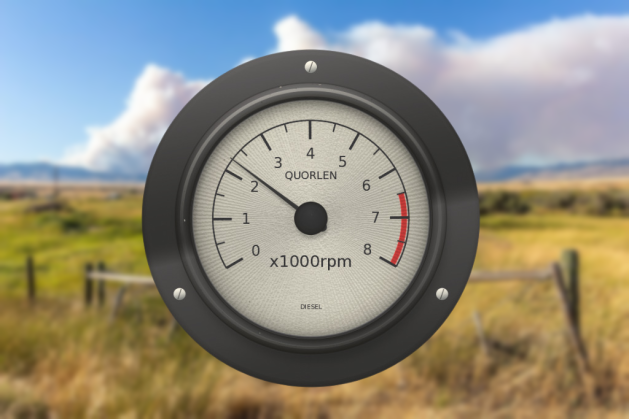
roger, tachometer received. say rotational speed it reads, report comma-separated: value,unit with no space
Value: 2250,rpm
